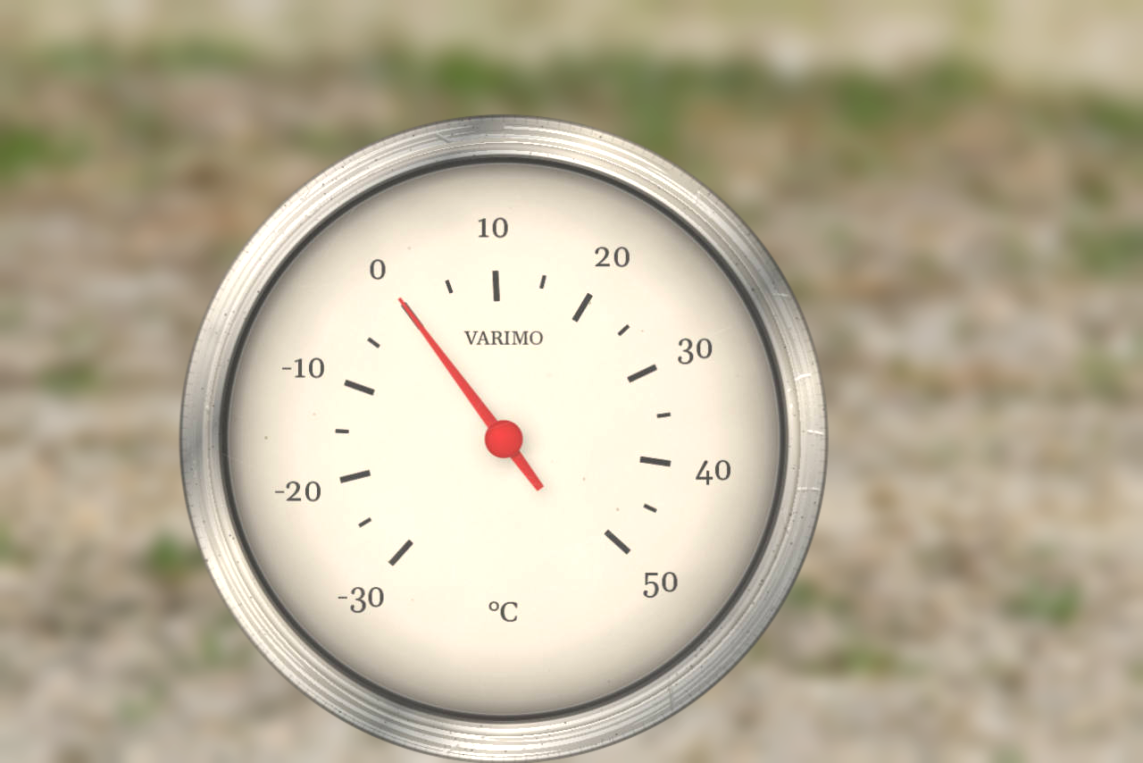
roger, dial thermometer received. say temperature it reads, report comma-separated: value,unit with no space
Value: 0,°C
